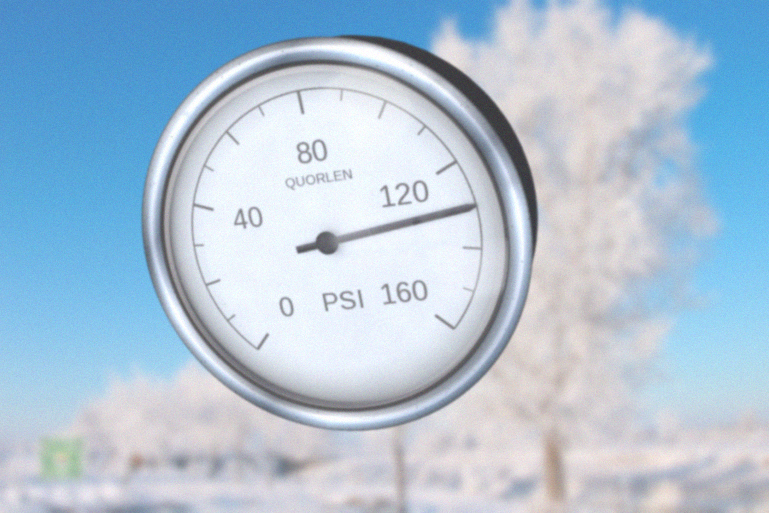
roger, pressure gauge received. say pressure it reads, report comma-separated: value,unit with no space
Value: 130,psi
